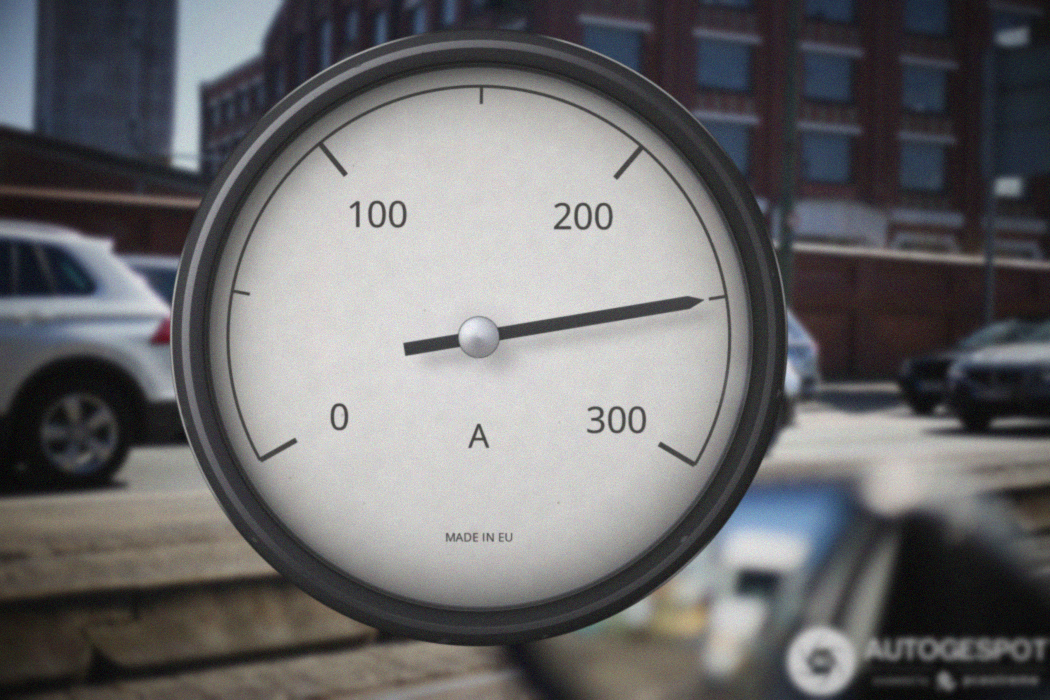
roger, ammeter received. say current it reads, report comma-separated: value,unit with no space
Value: 250,A
